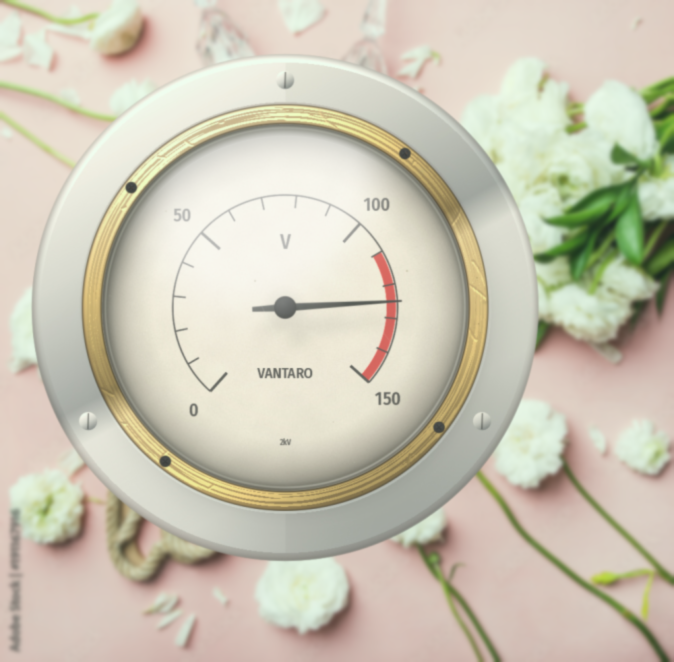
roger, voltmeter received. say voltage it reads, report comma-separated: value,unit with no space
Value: 125,V
